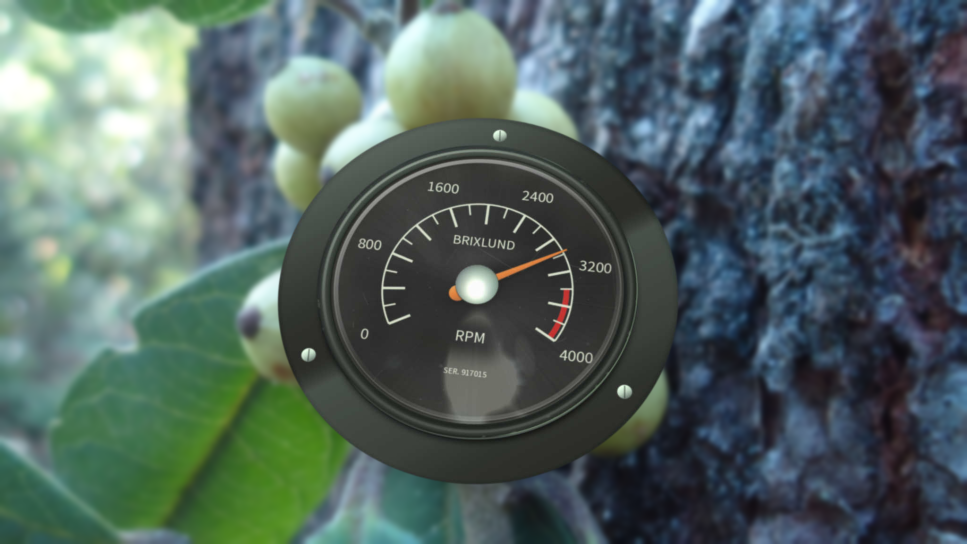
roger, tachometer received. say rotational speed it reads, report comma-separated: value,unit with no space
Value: 3000,rpm
